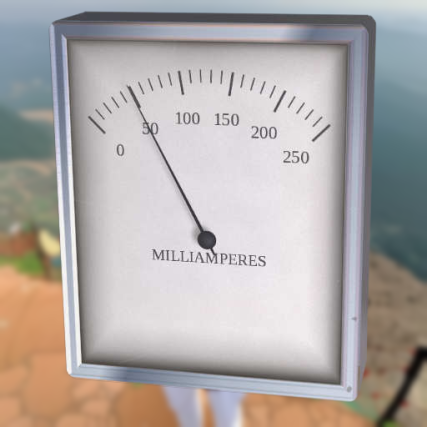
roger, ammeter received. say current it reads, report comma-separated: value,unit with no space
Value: 50,mA
